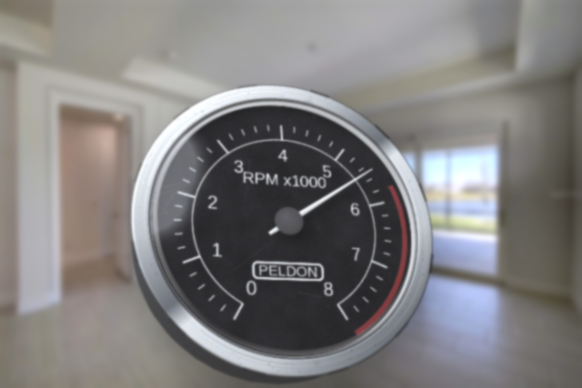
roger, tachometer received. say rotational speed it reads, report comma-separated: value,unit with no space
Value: 5500,rpm
